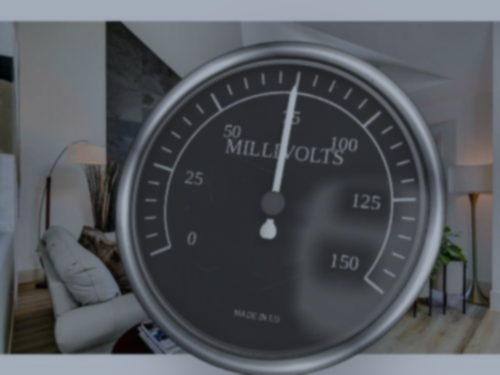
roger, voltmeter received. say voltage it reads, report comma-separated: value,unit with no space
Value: 75,mV
